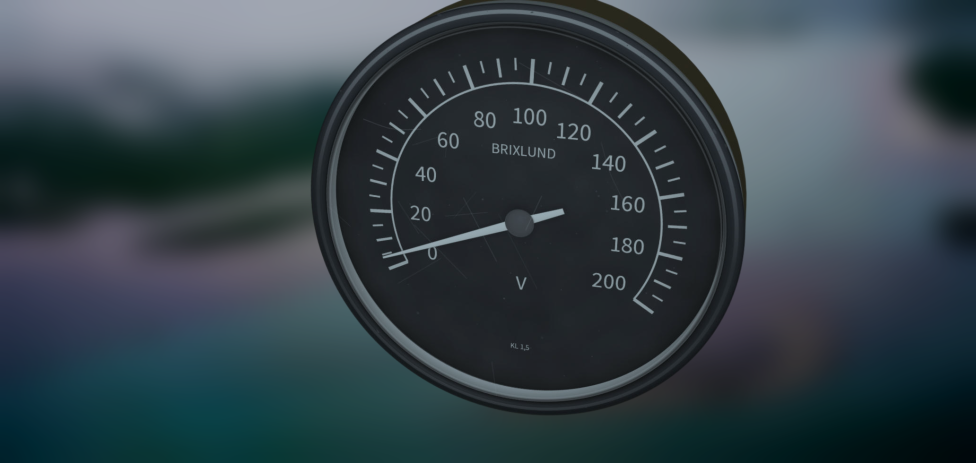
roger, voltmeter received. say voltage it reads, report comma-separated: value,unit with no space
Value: 5,V
